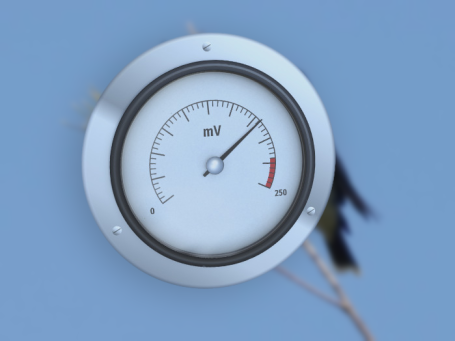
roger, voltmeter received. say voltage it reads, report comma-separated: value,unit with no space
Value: 180,mV
